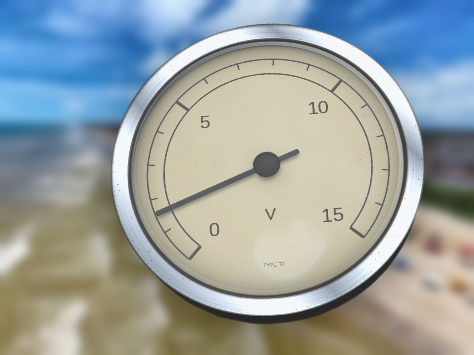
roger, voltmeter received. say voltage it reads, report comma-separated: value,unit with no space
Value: 1.5,V
